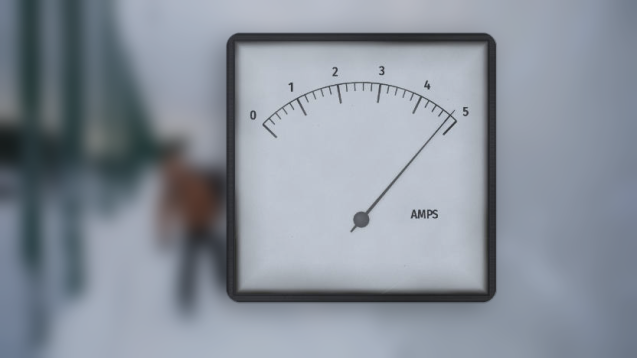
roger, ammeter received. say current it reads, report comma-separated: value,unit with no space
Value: 4.8,A
